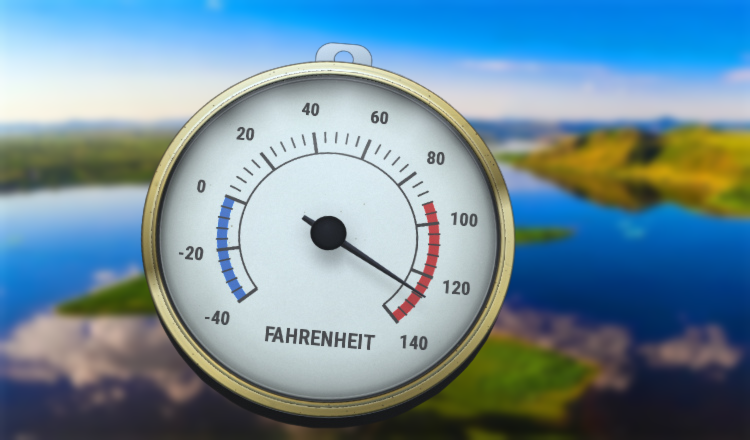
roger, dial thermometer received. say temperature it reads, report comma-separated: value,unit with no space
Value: 128,°F
